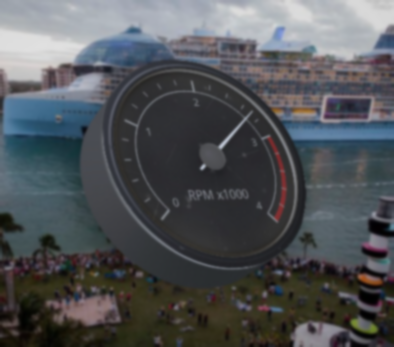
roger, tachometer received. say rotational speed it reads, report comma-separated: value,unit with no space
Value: 2700,rpm
